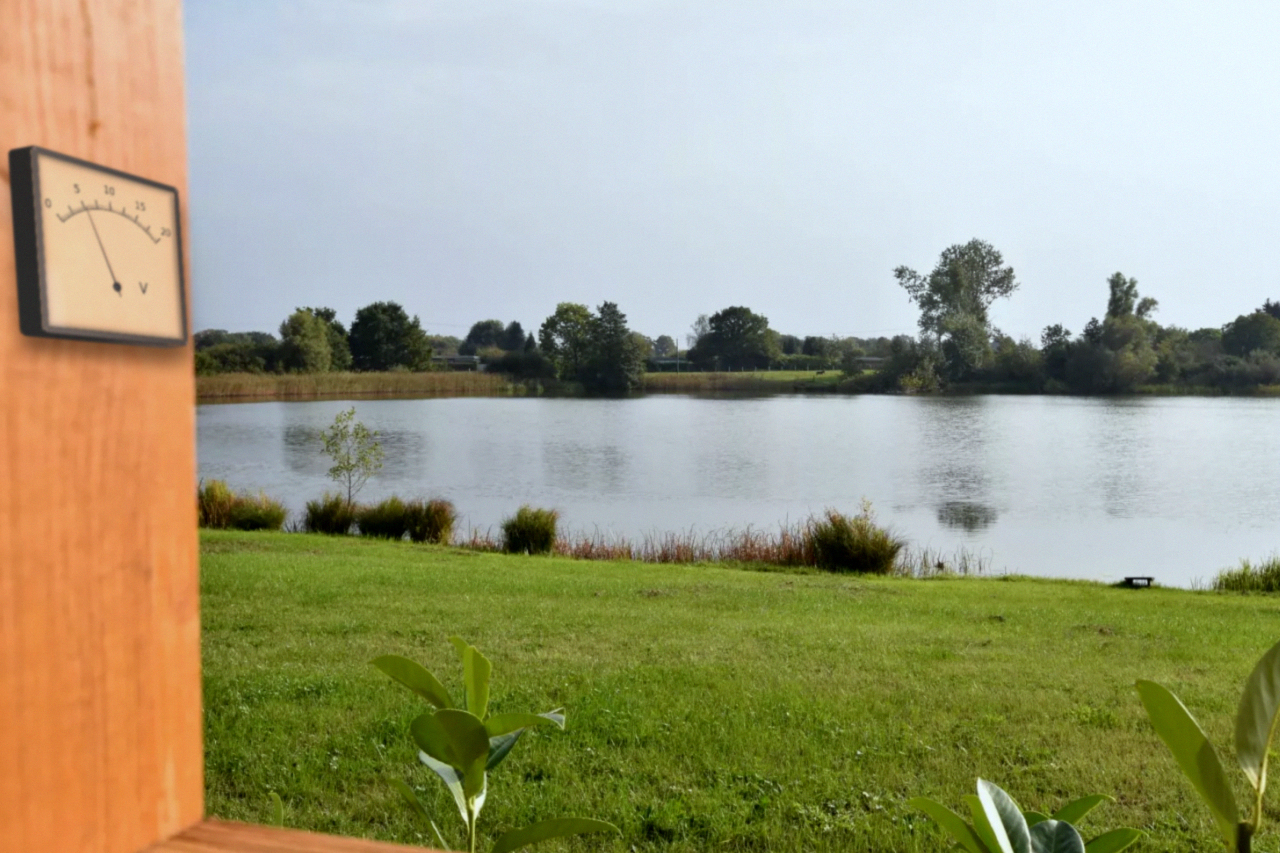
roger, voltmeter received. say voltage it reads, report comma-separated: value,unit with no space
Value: 5,V
